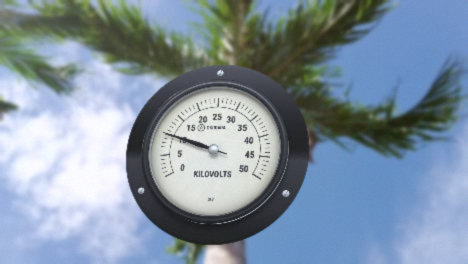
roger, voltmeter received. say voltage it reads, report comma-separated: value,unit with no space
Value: 10,kV
